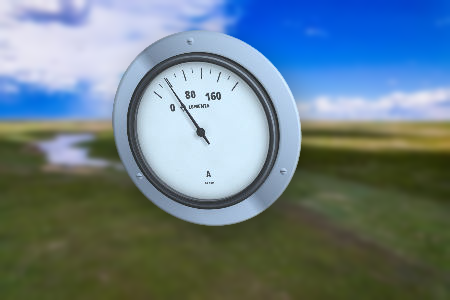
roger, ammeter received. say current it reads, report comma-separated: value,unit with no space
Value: 40,A
